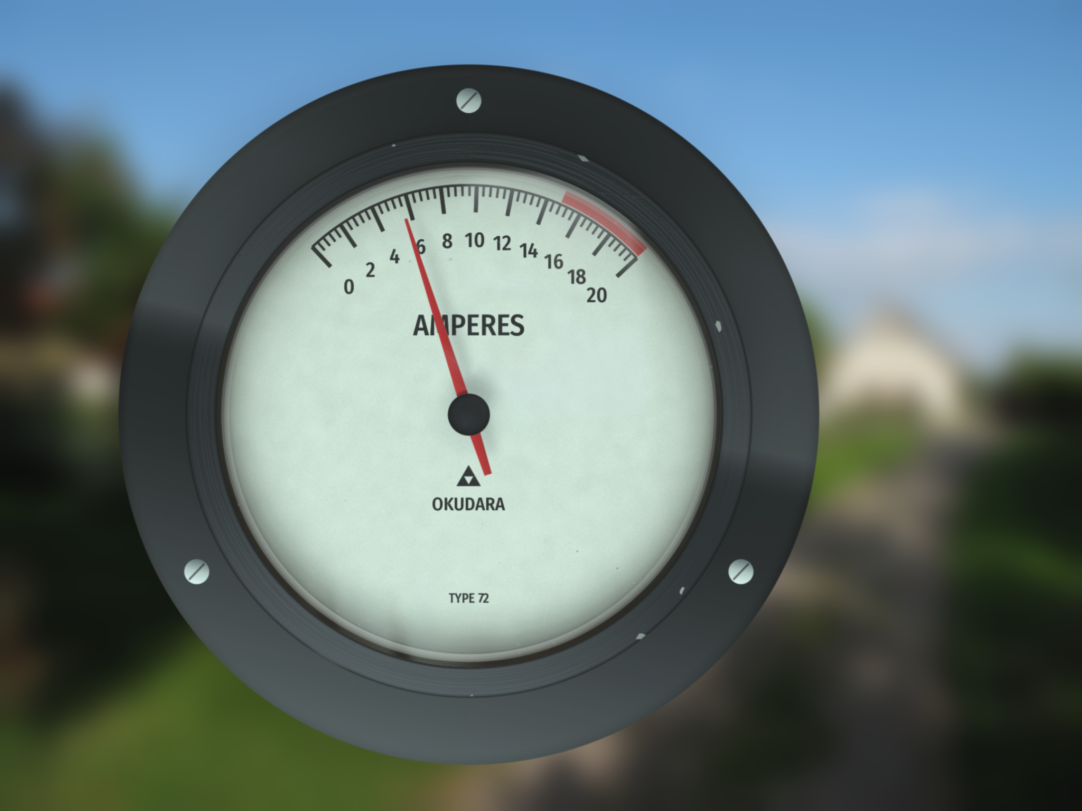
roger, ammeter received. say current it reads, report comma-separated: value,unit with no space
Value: 5.6,A
